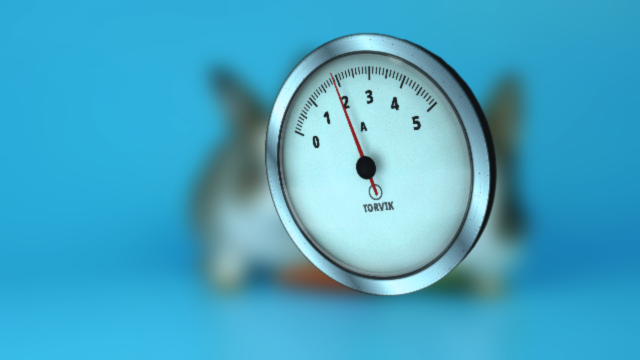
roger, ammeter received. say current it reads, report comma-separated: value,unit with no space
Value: 2,A
